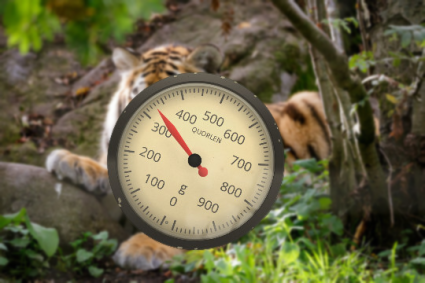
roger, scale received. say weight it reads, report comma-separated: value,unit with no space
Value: 330,g
